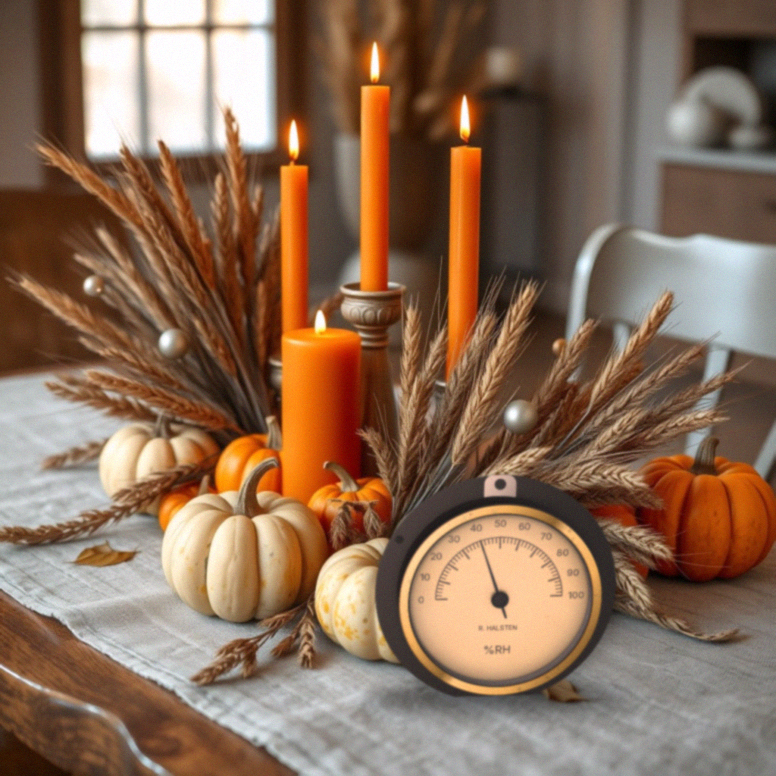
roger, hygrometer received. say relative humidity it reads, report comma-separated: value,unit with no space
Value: 40,%
